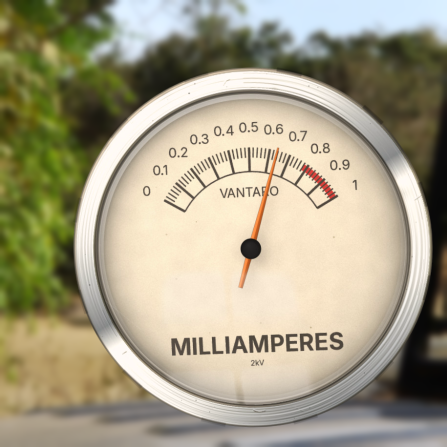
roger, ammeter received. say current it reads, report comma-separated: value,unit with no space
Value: 0.64,mA
